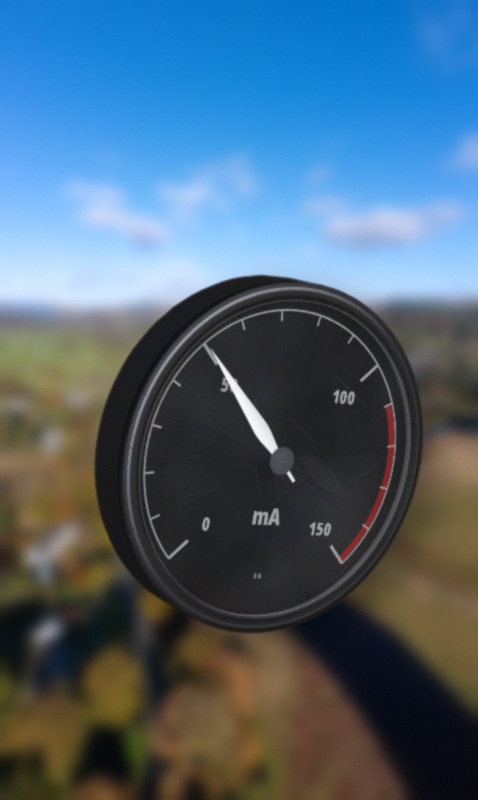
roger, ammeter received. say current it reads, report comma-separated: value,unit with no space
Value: 50,mA
